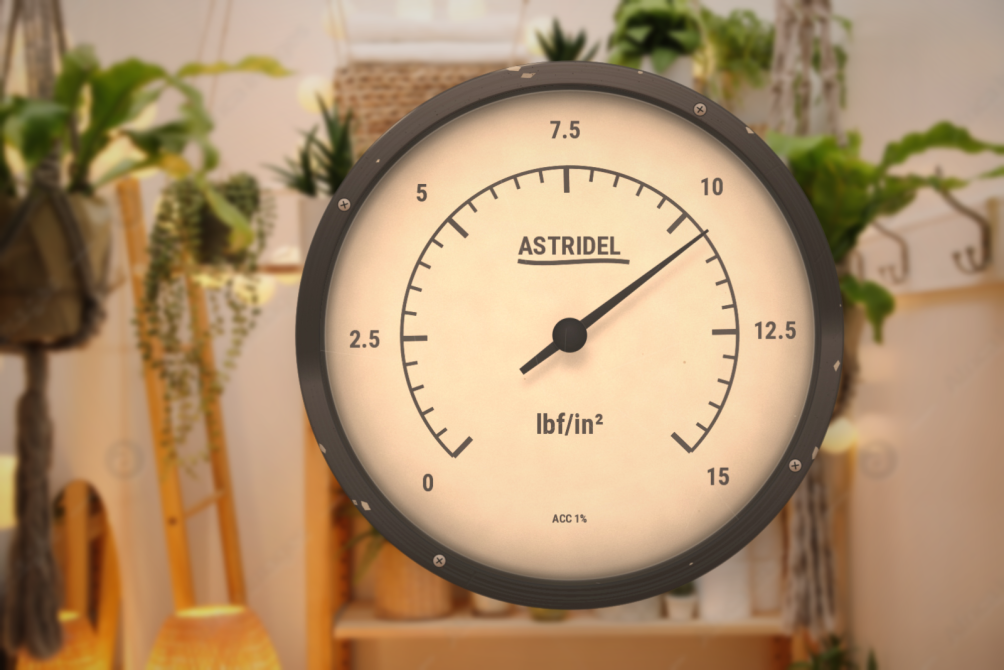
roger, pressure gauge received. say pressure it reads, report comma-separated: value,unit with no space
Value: 10.5,psi
